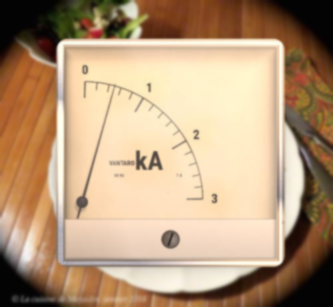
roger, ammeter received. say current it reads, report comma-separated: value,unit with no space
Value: 0.5,kA
